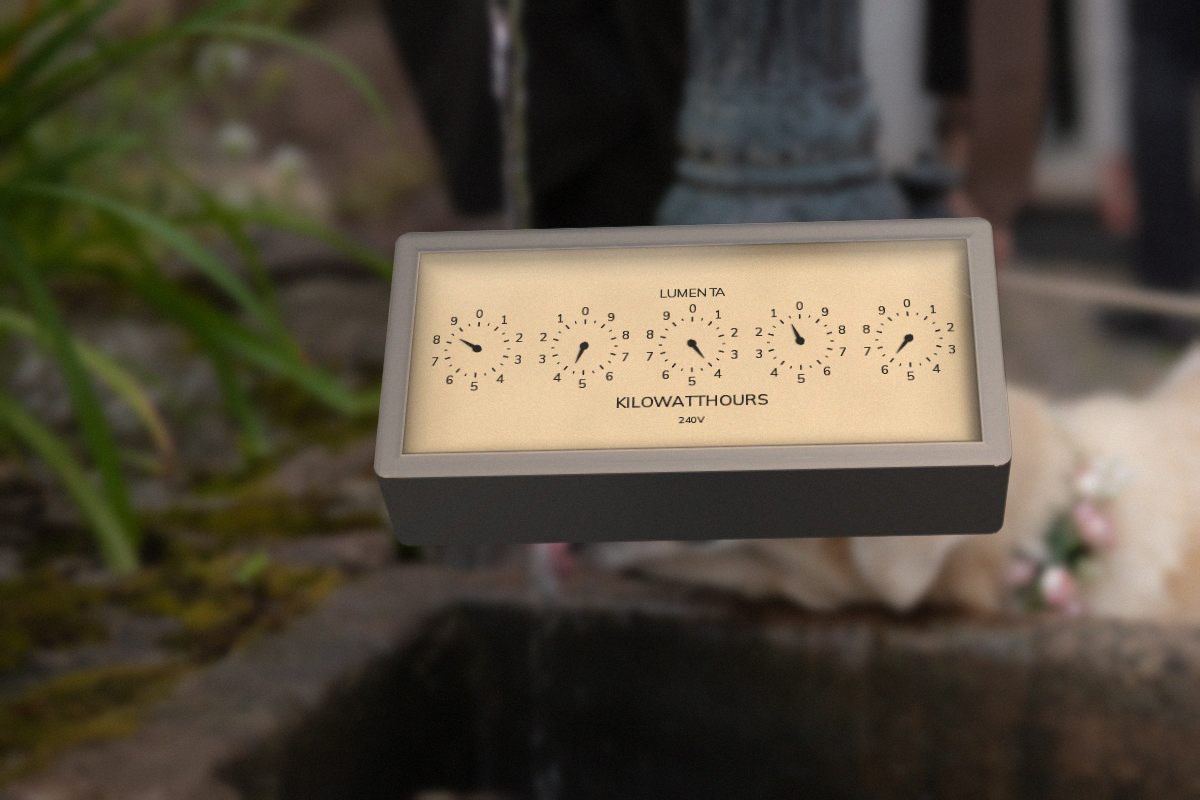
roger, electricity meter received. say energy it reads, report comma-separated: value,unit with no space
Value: 84406,kWh
